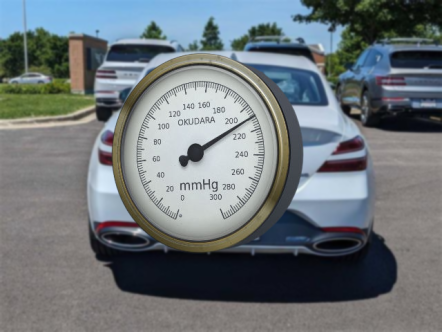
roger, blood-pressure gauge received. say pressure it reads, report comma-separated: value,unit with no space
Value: 210,mmHg
